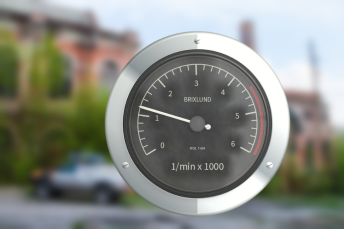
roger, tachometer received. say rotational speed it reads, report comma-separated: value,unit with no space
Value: 1200,rpm
